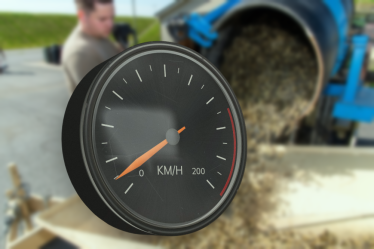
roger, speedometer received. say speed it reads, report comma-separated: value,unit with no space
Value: 10,km/h
